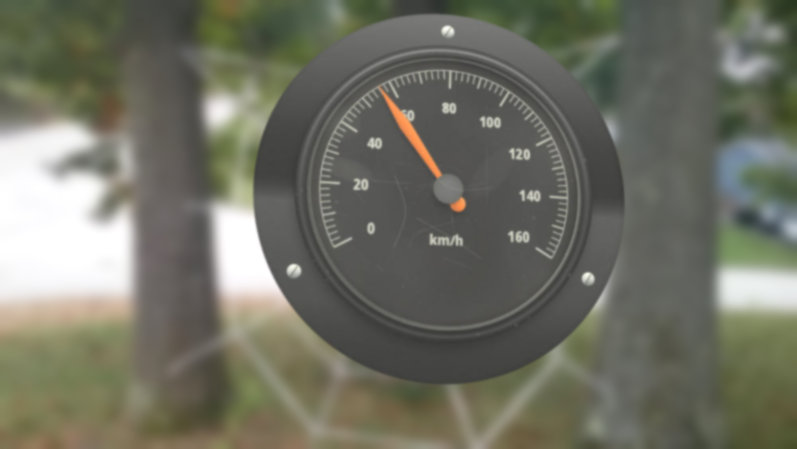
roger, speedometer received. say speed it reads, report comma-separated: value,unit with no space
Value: 56,km/h
